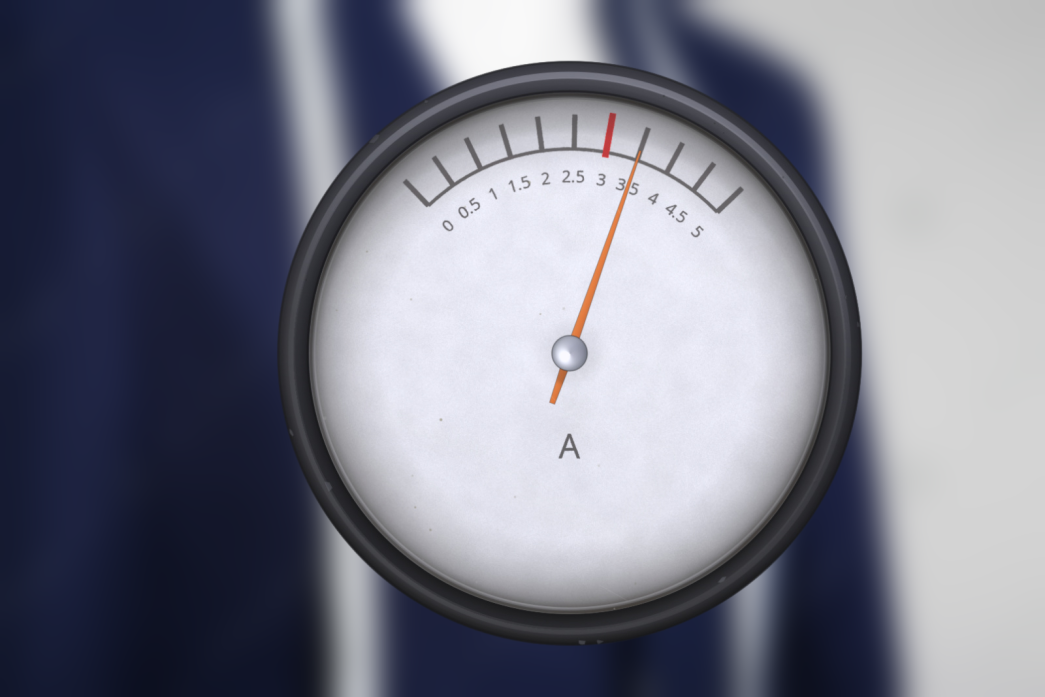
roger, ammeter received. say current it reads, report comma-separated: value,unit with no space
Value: 3.5,A
